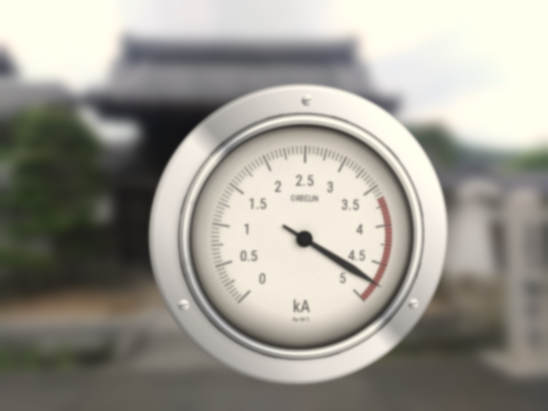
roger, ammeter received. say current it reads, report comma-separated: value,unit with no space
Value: 4.75,kA
